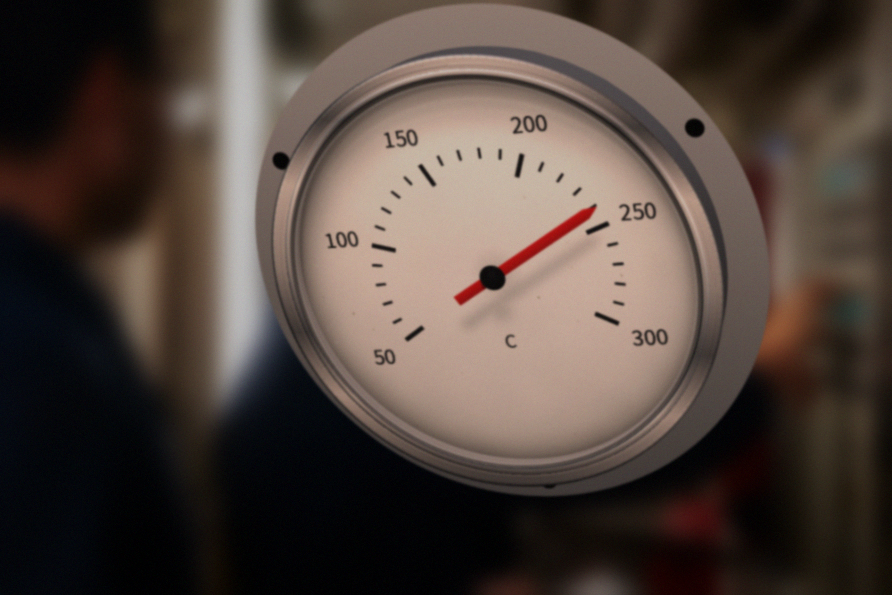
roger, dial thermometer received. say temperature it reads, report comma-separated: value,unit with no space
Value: 240,°C
